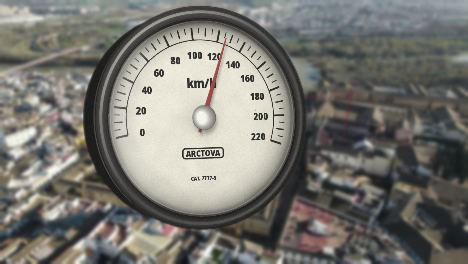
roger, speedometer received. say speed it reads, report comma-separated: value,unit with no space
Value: 125,km/h
